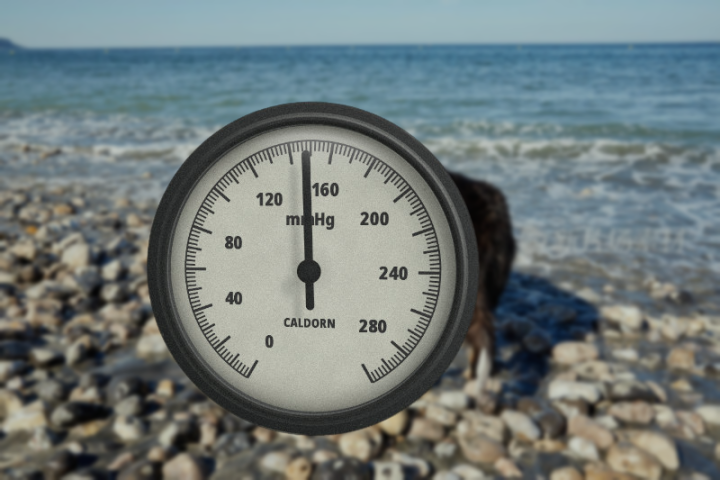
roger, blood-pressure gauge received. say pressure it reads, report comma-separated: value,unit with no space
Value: 148,mmHg
